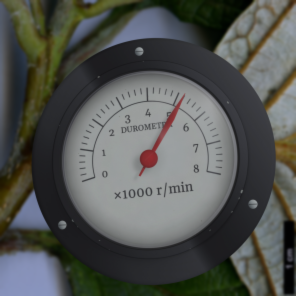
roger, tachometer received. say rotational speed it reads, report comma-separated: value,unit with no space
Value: 5200,rpm
